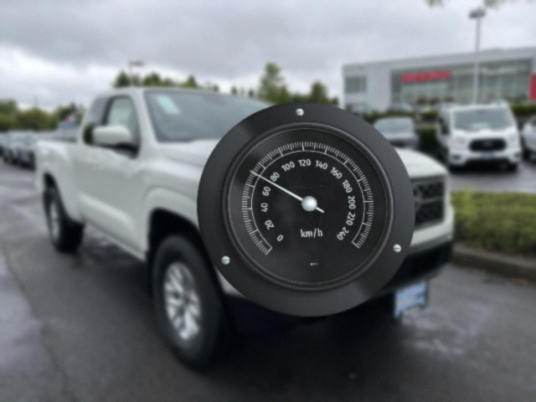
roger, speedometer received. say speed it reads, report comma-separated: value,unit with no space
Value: 70,km/h
